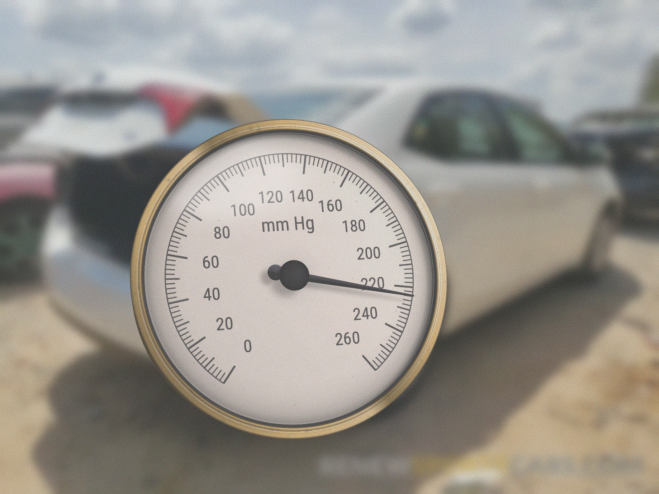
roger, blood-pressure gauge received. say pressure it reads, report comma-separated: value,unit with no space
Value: 224,mmHg
